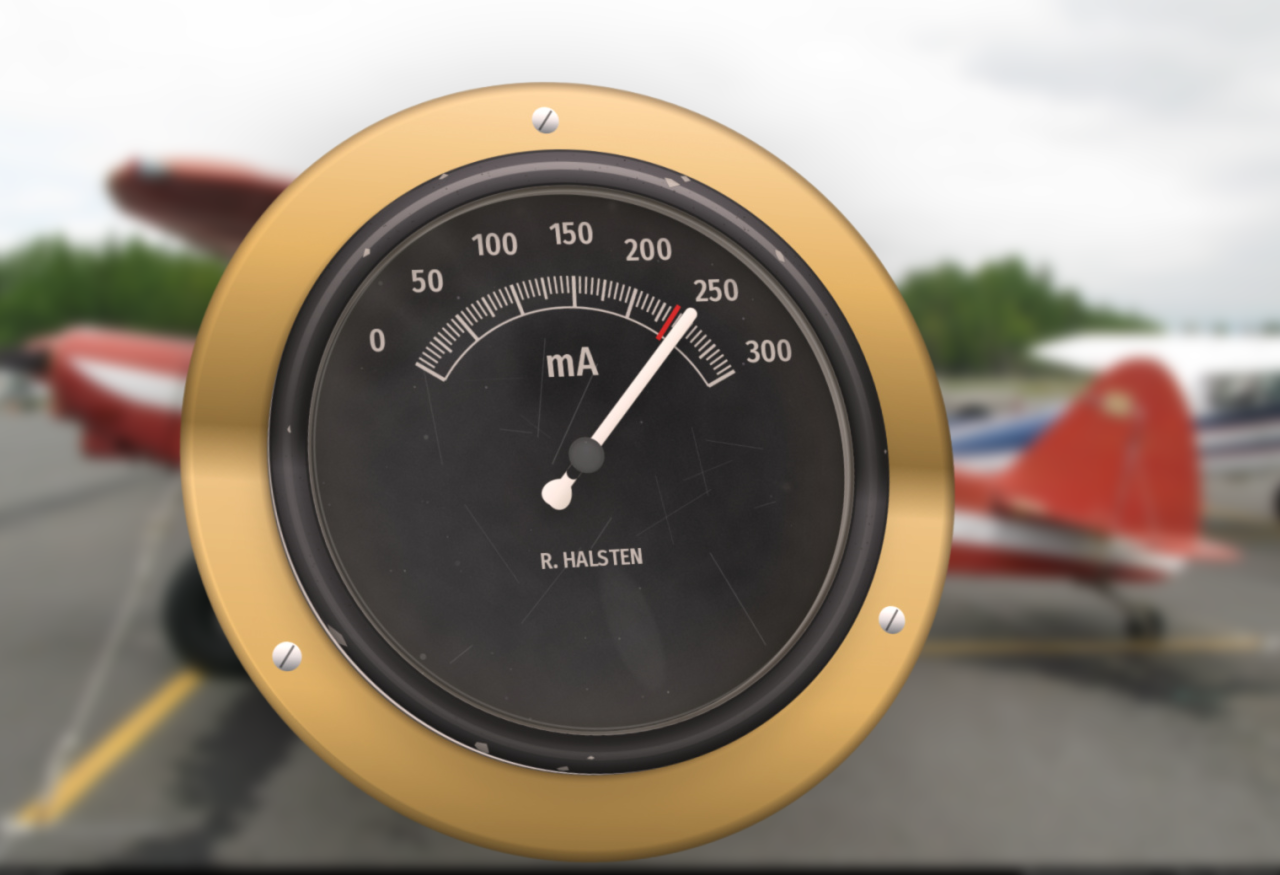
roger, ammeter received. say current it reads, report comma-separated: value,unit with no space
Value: 245,mA
